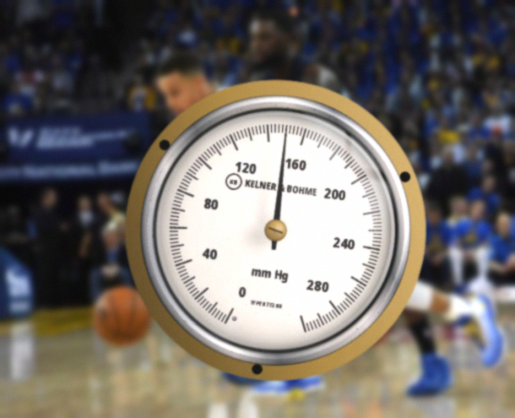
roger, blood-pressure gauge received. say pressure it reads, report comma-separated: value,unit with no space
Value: 150,mmHg
